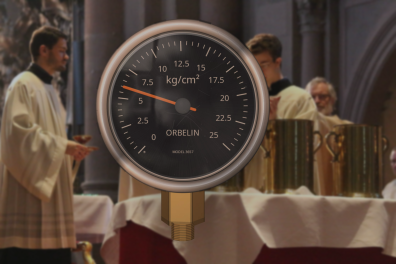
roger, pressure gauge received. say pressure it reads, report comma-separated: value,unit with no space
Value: 6,kg/cm²
